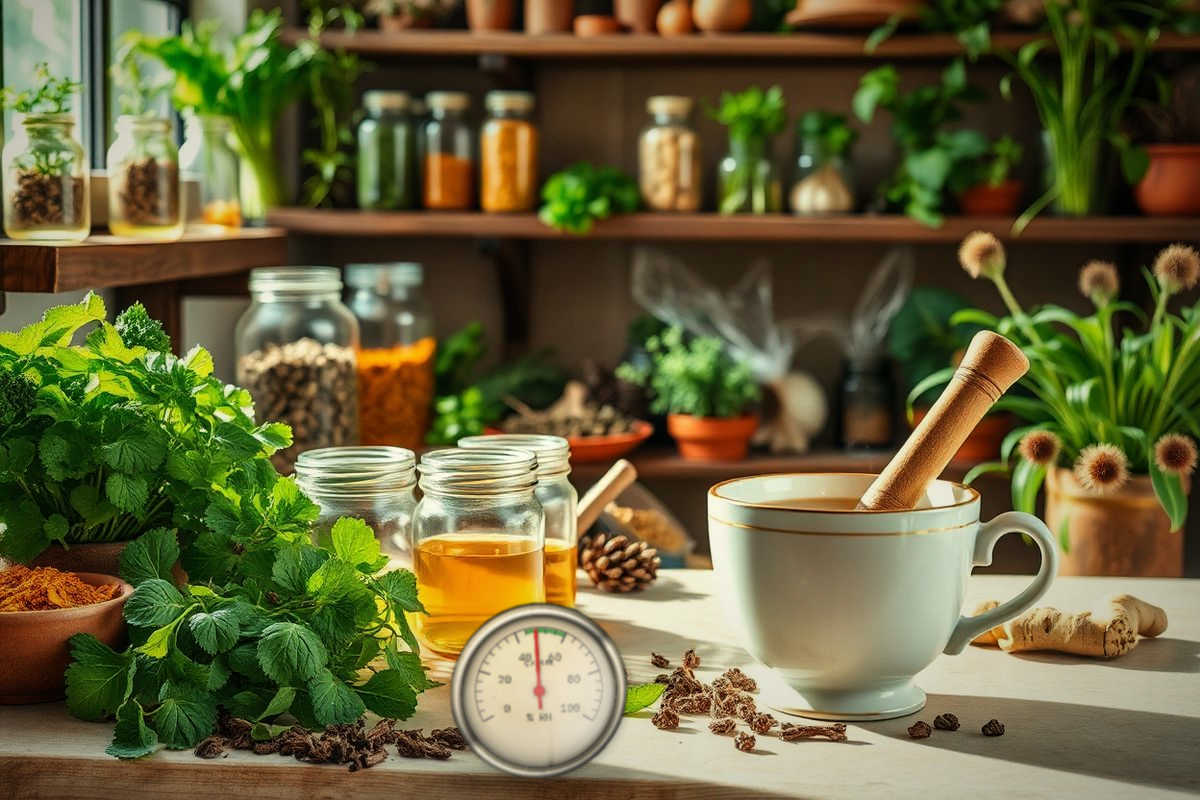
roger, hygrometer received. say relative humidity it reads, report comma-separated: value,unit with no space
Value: 48,%
